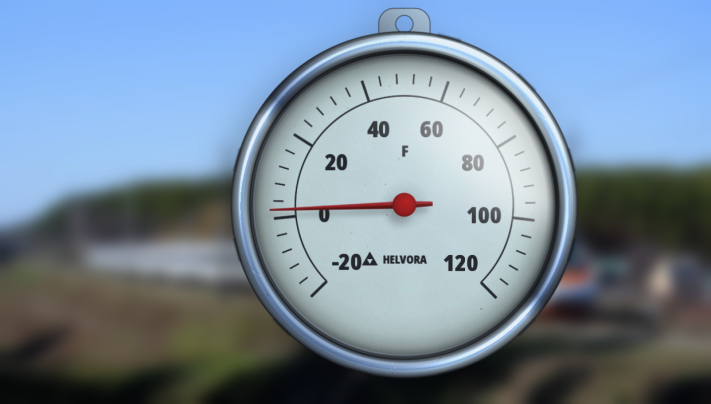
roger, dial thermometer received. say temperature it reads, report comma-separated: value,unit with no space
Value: 2,°F
